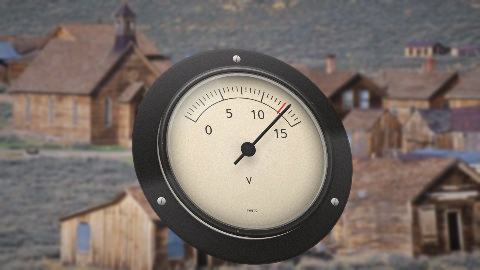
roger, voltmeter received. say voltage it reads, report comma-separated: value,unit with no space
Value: 13,V
